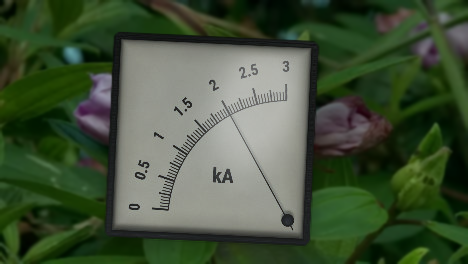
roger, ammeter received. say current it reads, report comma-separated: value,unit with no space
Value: 2,kA
